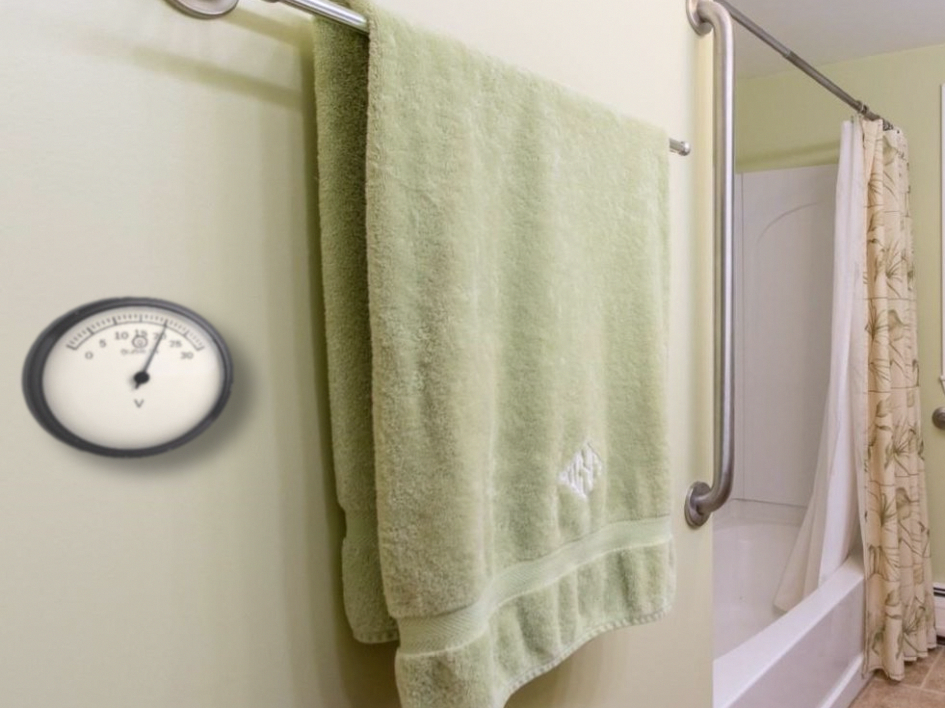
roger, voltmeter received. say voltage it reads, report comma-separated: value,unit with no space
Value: 20,V
